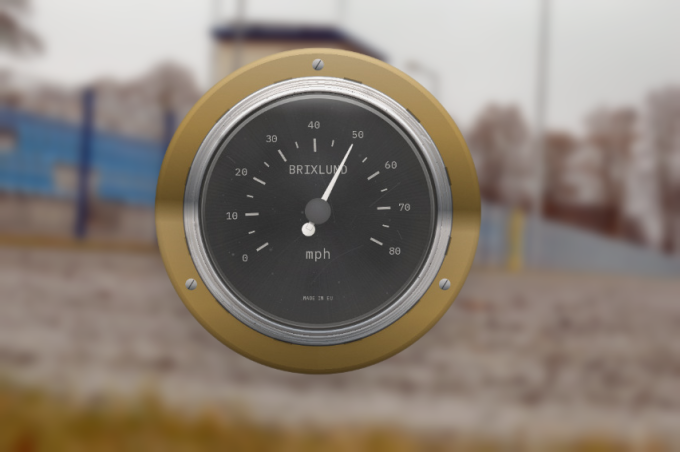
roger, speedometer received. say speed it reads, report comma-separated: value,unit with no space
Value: 50,mph
